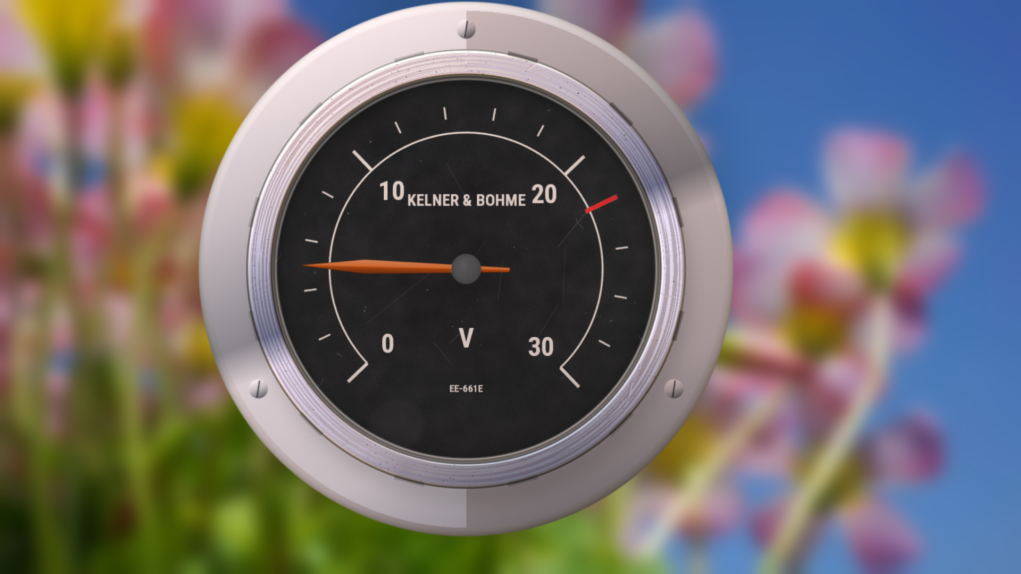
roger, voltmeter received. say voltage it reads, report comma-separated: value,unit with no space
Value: 5,V
